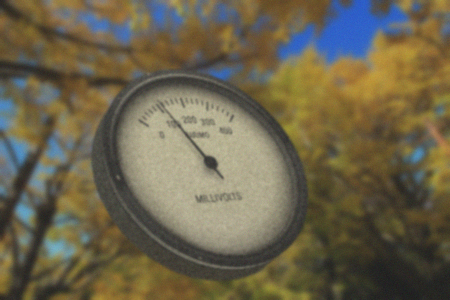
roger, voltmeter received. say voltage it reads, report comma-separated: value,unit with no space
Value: 100,mV
